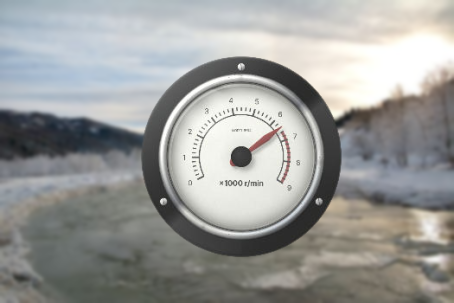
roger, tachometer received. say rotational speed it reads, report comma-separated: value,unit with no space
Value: 6400,rpm
